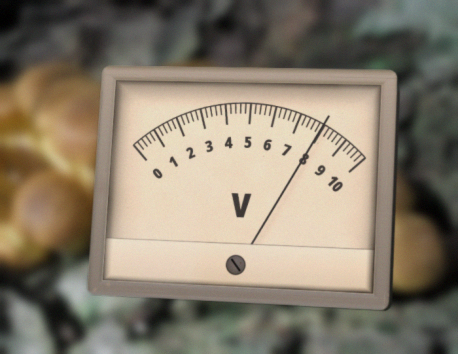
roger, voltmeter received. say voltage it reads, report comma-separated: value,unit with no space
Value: 8,V
